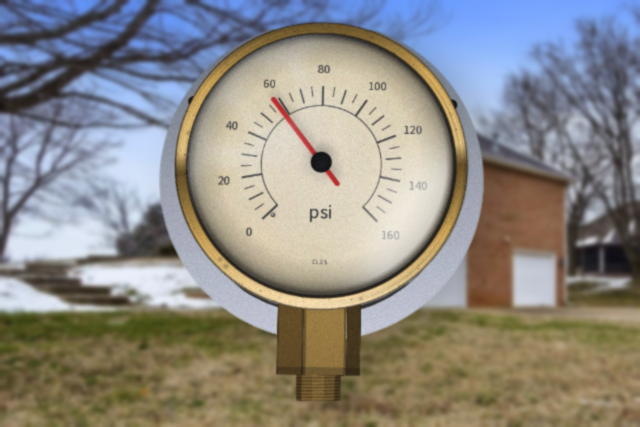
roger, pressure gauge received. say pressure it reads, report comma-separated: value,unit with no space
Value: 57.5,psi
